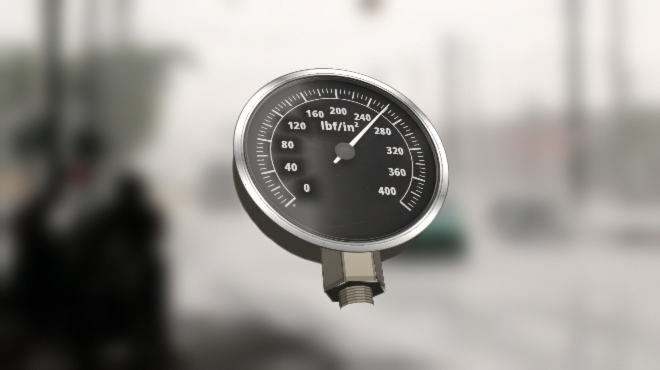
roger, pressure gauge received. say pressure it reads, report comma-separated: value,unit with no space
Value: 260,psi
